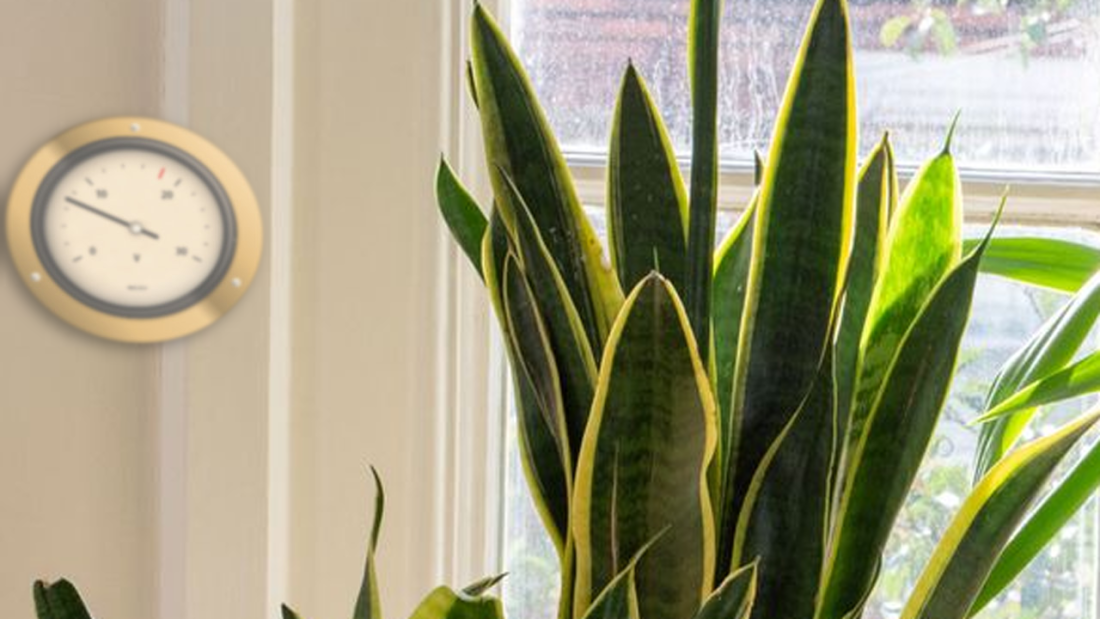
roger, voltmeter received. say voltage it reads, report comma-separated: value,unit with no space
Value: 7,V
